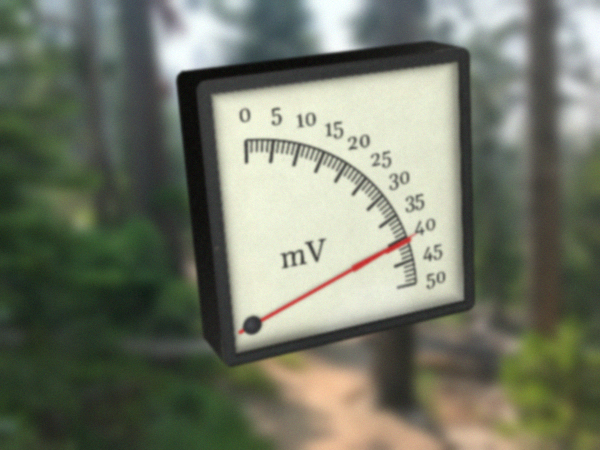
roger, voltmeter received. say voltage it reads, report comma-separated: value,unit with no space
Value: 40,mV
